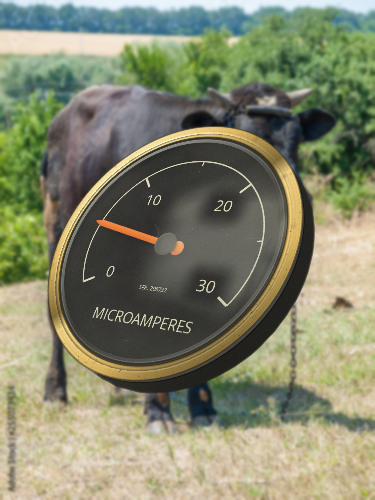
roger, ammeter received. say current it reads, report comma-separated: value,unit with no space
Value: 5,µA
